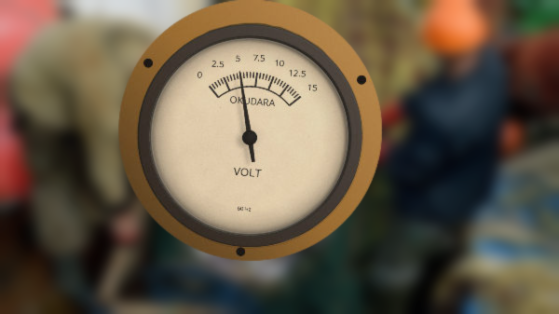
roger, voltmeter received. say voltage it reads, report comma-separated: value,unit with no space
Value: 5,V
